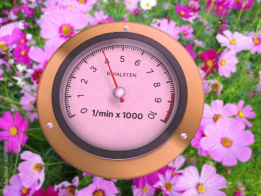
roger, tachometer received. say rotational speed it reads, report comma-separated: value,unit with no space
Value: 4000,rpm
